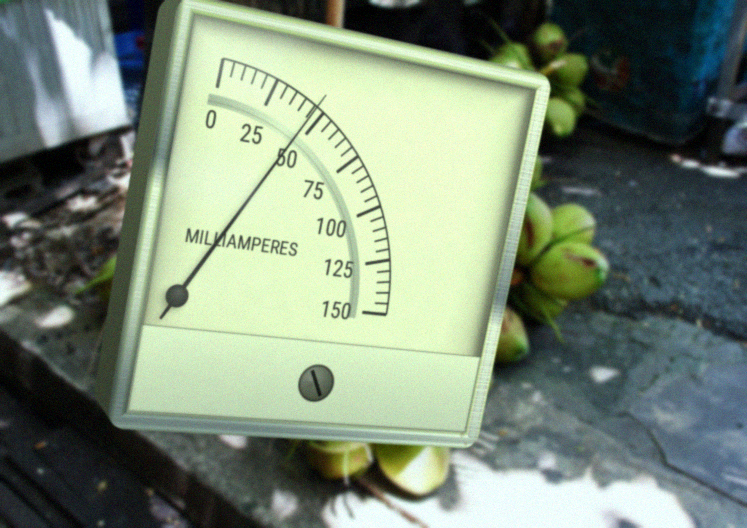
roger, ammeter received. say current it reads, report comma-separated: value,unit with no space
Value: 45,mA
